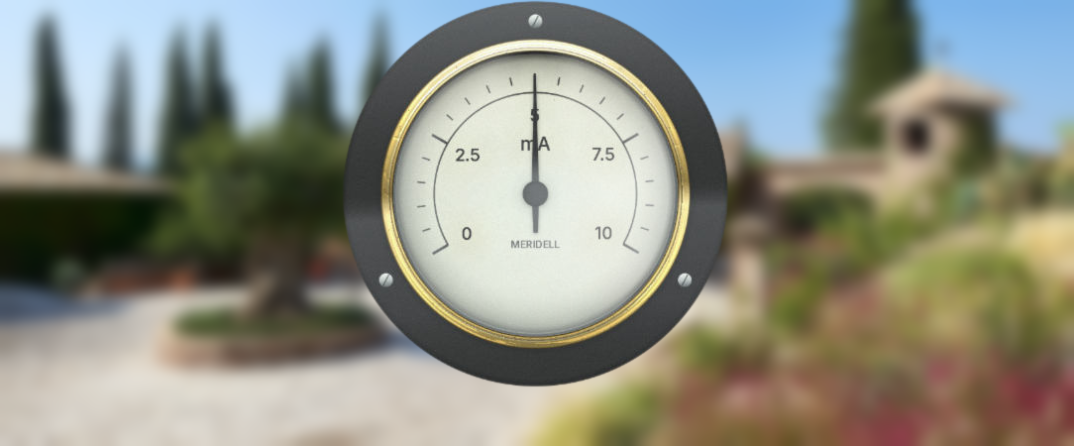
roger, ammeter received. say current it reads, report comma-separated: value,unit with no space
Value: 5,mA
